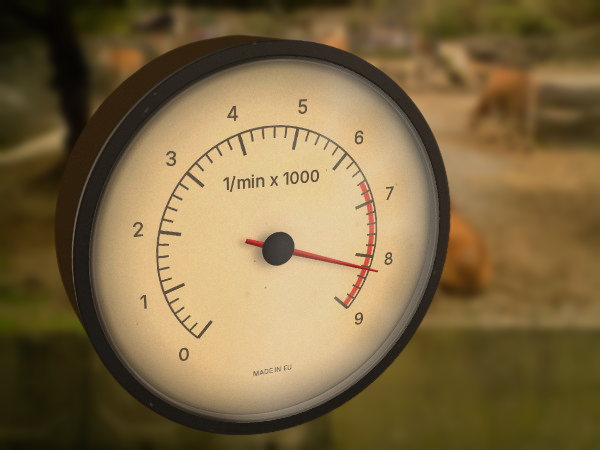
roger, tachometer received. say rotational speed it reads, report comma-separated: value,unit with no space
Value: 8200,rpm
